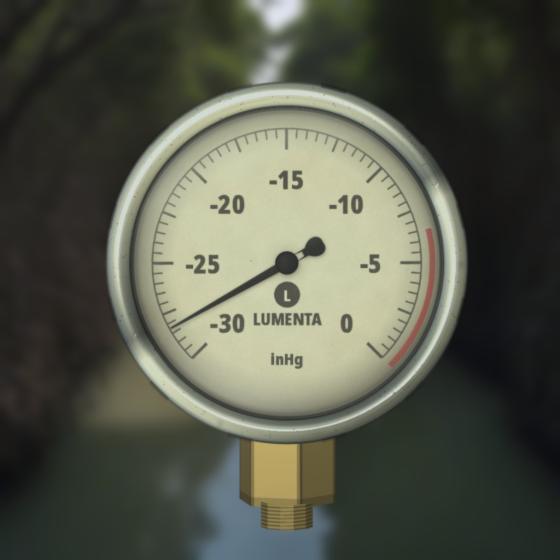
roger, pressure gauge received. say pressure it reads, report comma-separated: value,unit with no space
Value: -28.25,inHg
